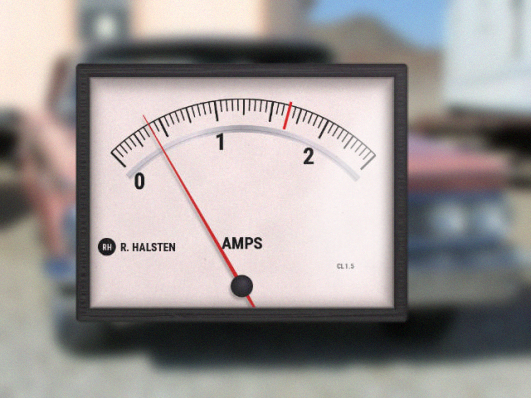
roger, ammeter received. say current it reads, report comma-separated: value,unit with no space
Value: 0.4,A
